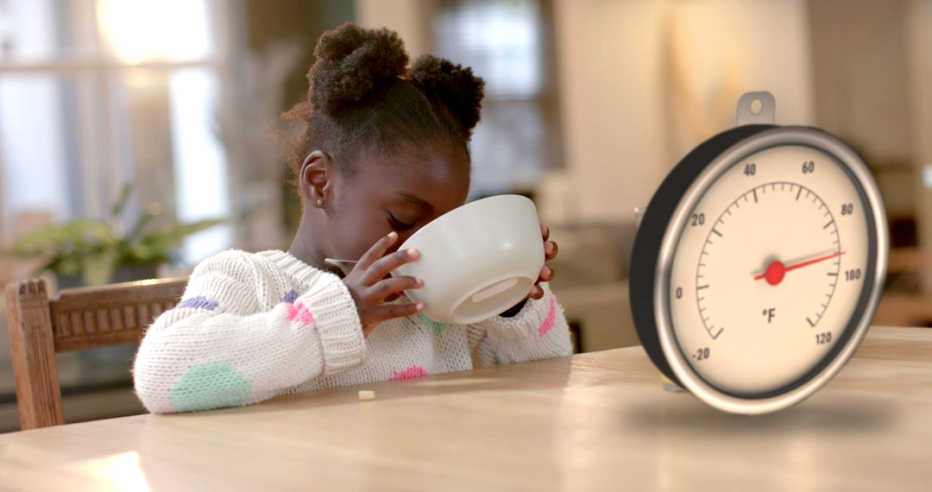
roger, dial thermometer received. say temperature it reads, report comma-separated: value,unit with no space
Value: 92,°F
